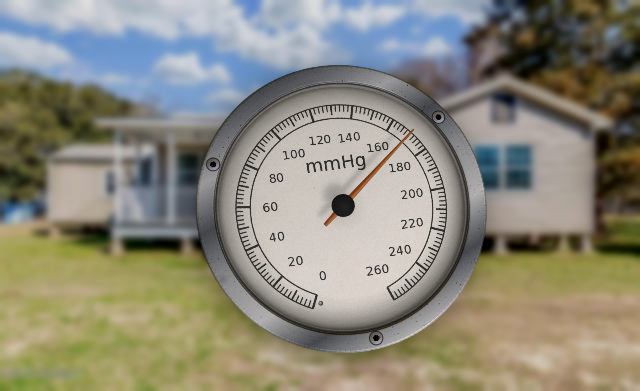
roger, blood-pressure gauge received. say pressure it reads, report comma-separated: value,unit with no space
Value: 170,mmHg
